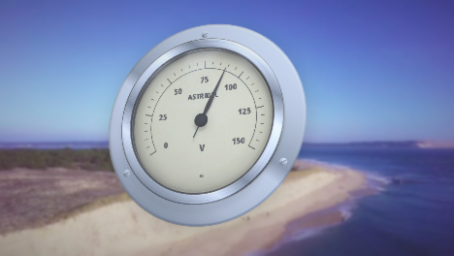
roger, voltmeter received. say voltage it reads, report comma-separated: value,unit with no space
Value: 90,V
